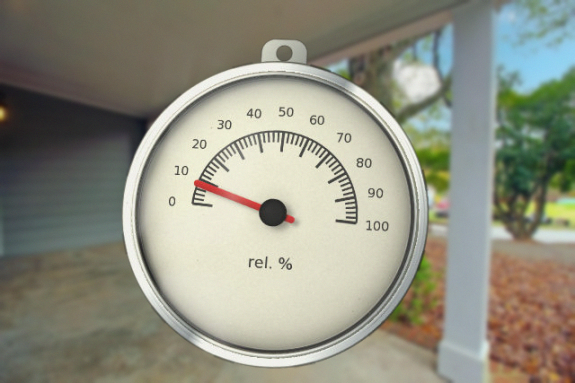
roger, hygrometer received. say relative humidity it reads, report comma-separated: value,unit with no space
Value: 8,%
